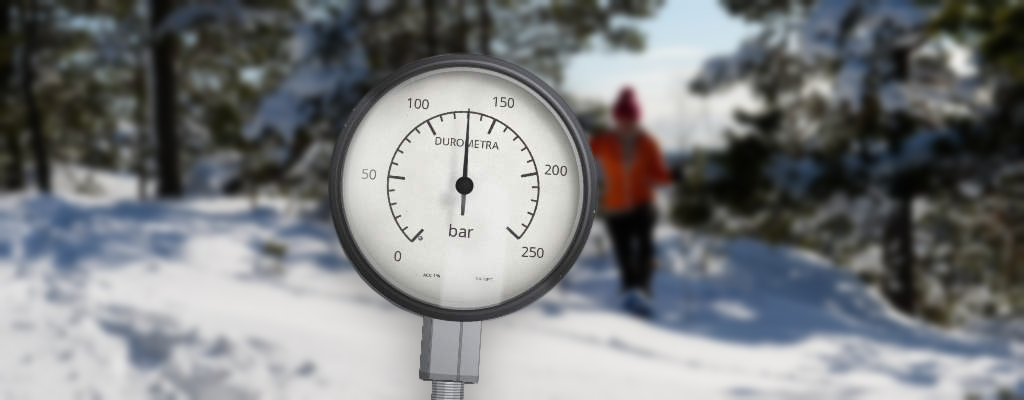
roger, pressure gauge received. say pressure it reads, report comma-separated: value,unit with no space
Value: 130,bar
